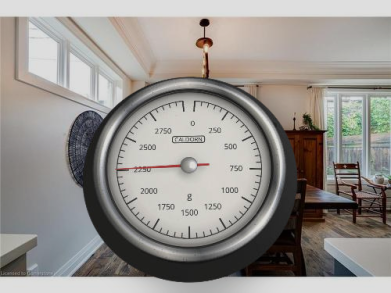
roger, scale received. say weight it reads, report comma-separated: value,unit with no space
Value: 2250,g
